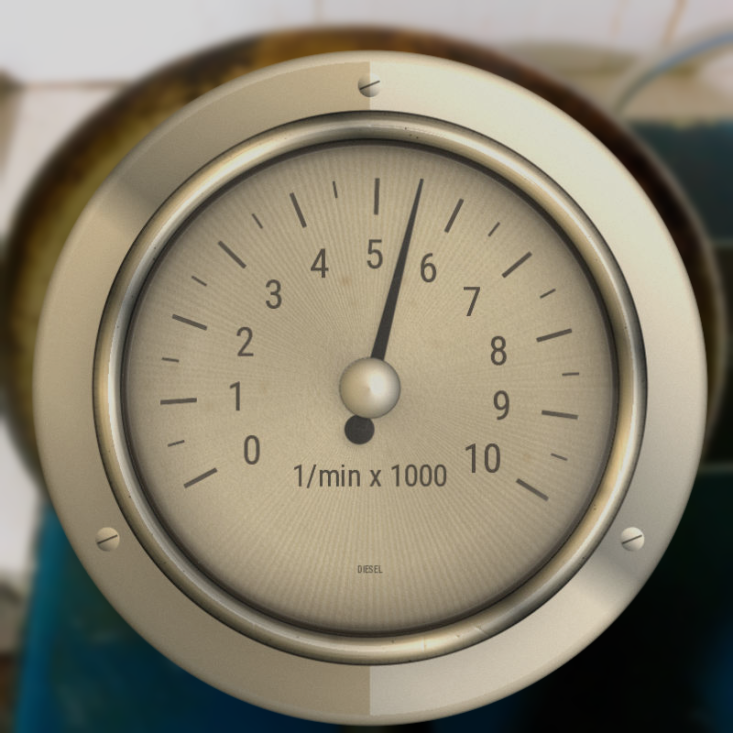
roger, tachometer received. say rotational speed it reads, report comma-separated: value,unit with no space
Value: 5500,rpm
